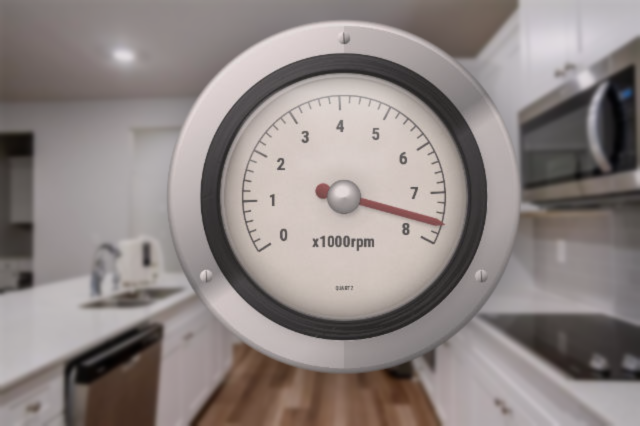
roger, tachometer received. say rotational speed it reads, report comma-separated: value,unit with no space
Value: 7600,rpm
